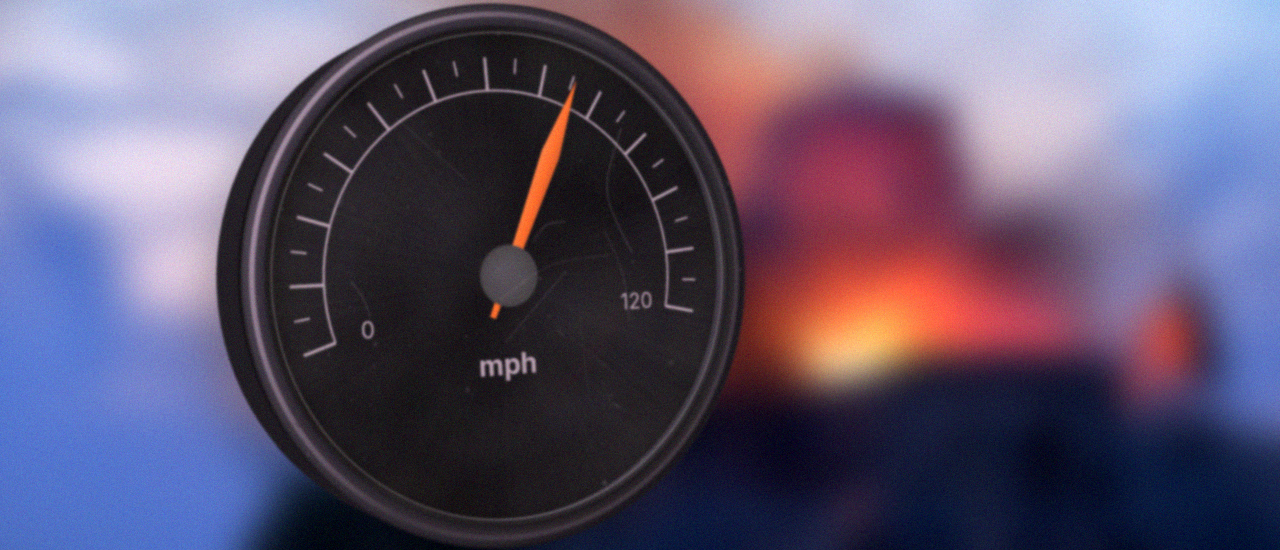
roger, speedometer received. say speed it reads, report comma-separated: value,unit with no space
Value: 75,mph
